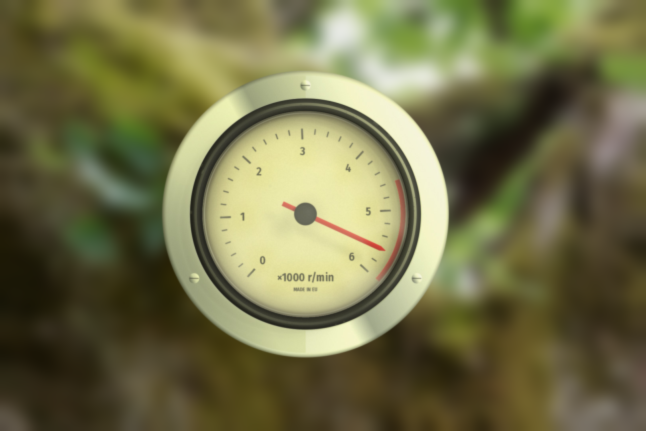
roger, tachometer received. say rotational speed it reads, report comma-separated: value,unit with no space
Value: 5600,rpm
